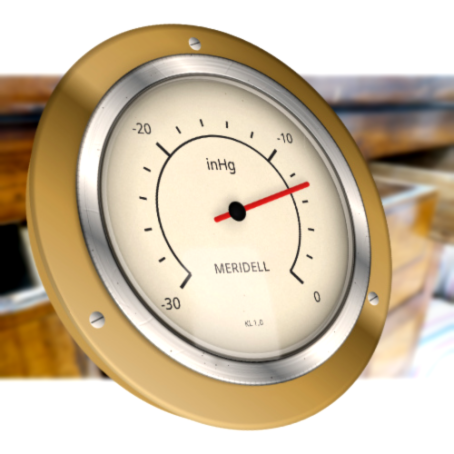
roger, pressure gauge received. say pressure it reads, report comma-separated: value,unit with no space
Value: -7,inHg
